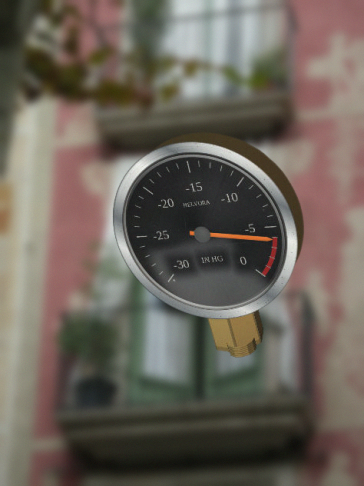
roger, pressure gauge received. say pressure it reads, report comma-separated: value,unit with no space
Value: -4,inHg
